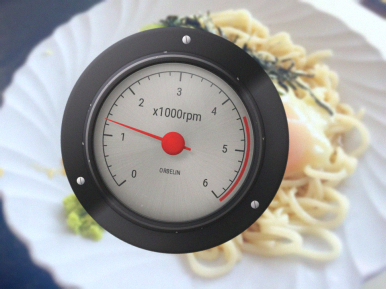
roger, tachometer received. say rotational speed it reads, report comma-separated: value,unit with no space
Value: 1300,rpm
